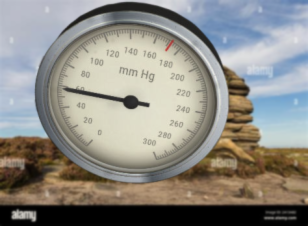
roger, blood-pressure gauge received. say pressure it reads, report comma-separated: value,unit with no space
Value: 60,mmHg
